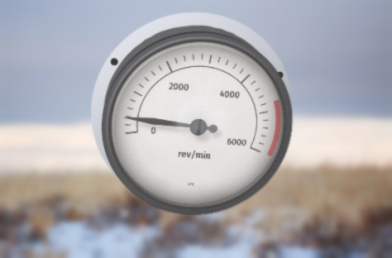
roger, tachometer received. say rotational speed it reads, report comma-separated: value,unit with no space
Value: 400,rpm
